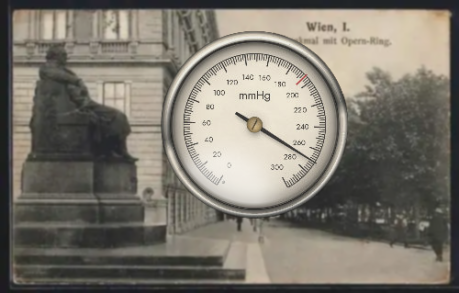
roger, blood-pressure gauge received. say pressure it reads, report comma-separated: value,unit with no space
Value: 270,mmHg
